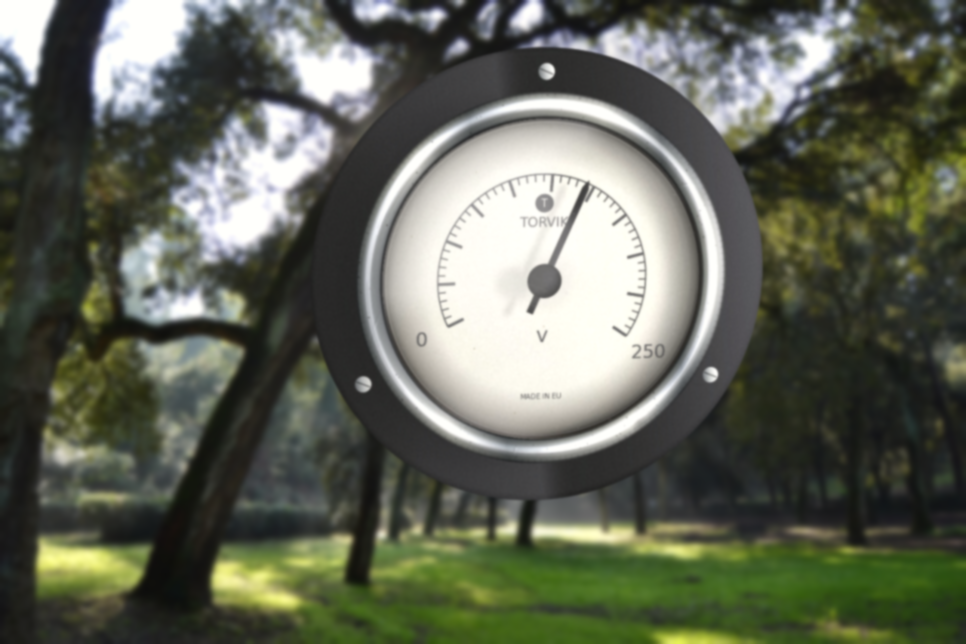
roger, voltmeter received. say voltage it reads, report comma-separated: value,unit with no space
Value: 145,V
